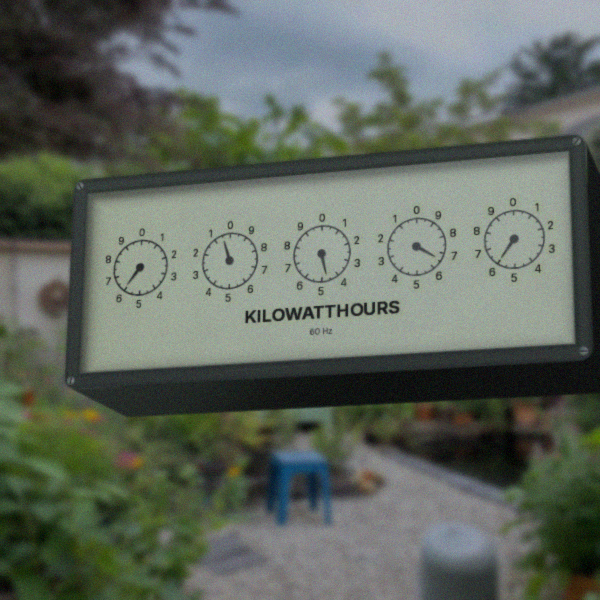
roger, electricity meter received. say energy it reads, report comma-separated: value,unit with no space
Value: 60466,kWh
